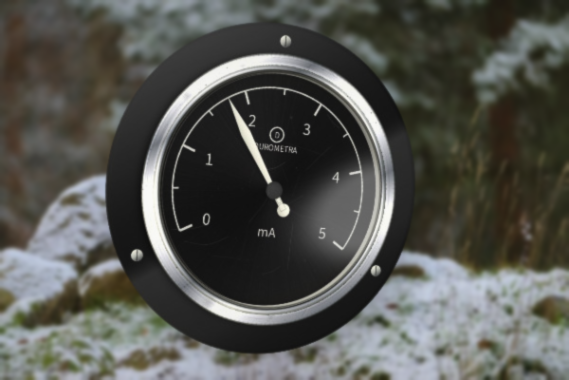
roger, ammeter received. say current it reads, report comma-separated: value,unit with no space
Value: 1.75,mA
